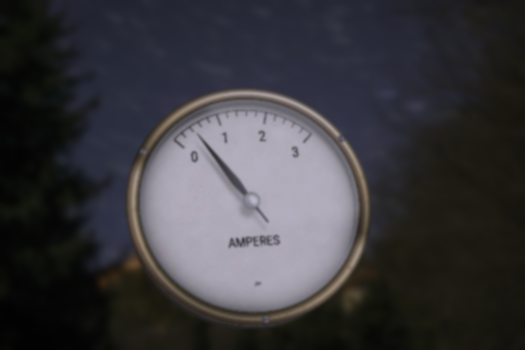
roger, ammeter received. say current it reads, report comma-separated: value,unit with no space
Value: 0.4,A
